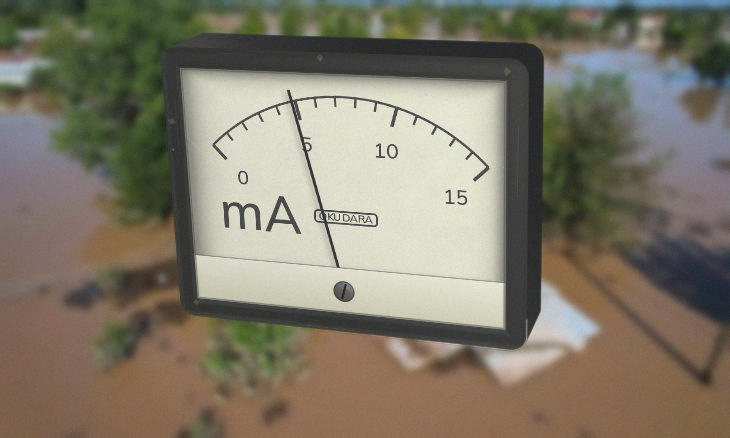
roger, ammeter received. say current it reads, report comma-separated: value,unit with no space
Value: 5,mA
